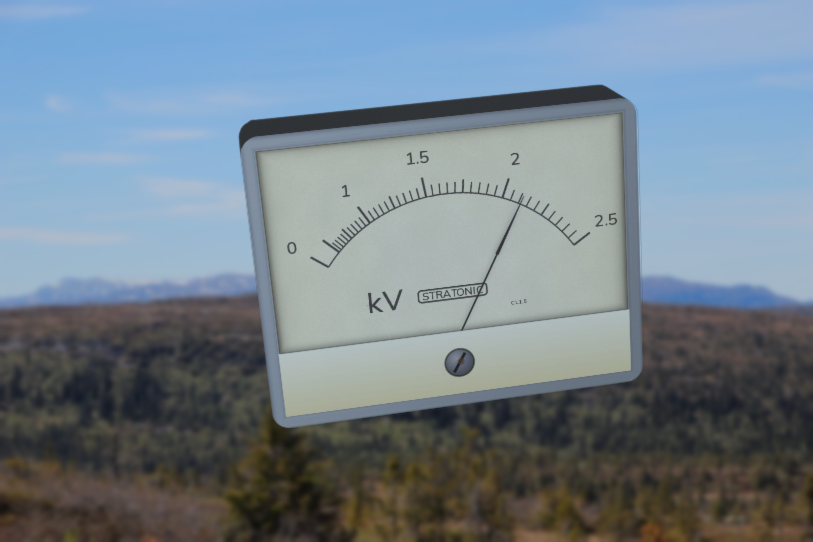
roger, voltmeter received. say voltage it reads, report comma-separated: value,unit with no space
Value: 2.1,kV
